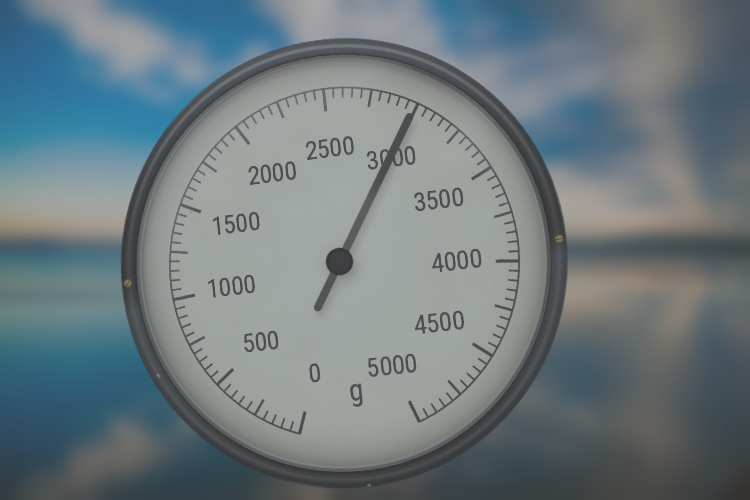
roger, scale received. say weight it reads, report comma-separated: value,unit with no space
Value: 3000,g
